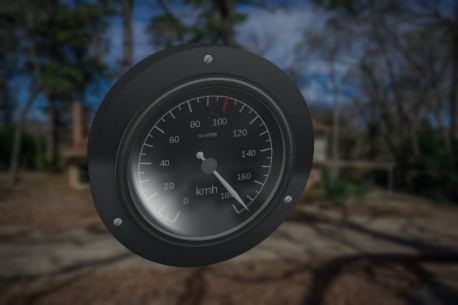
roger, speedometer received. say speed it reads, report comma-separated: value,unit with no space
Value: 175,km/h
